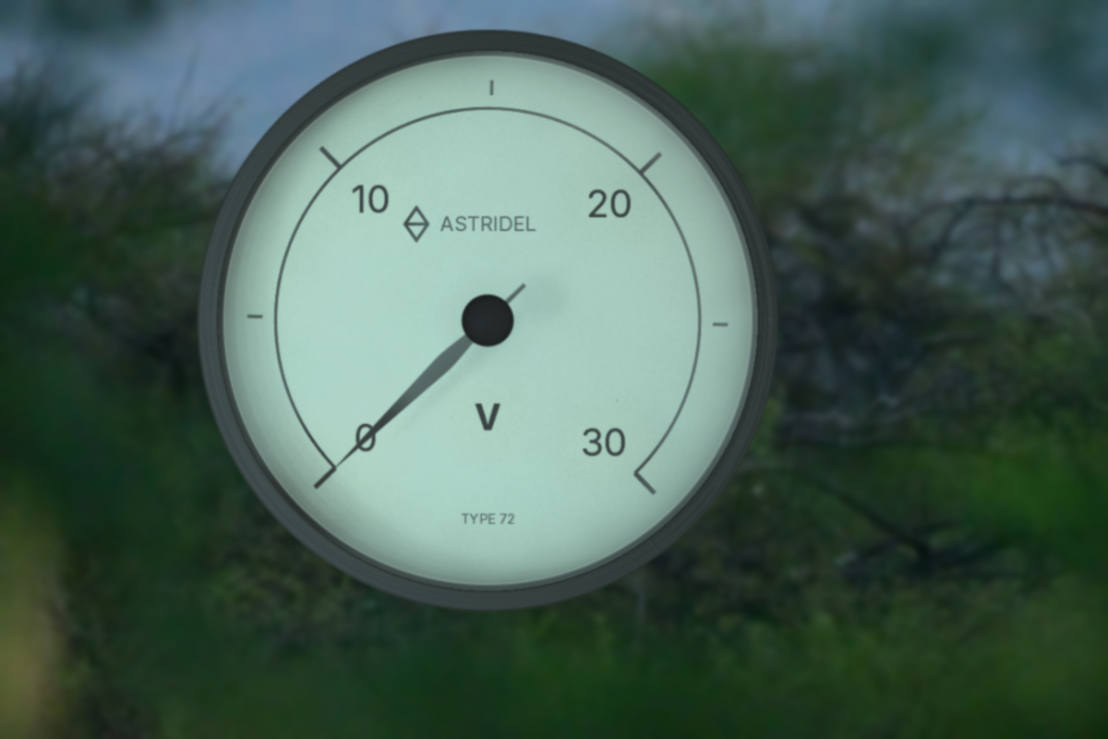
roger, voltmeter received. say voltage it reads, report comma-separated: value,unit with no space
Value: 0,V
